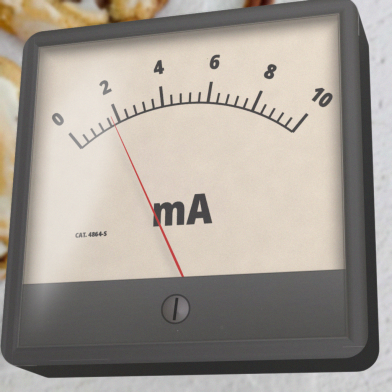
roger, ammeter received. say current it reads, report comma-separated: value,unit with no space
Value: 1.8,mA
